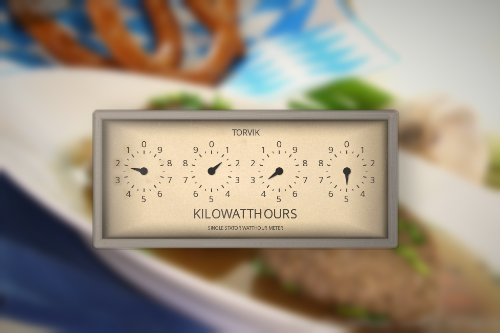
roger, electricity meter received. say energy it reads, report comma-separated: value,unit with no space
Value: 2135,kWh
